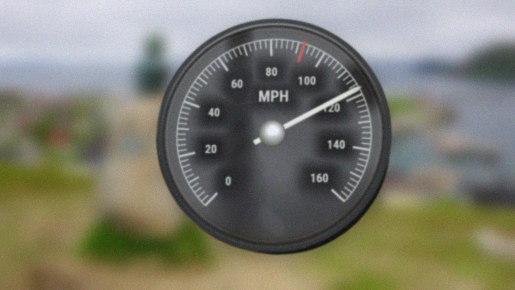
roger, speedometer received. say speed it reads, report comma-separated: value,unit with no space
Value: 118,mph
